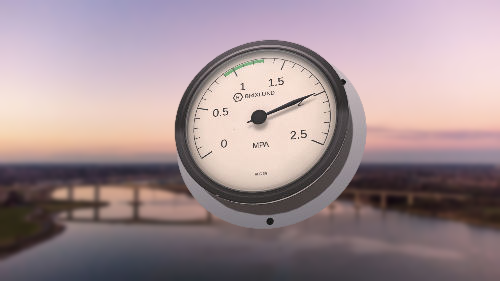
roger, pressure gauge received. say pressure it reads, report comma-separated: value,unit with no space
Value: 2,MPa
